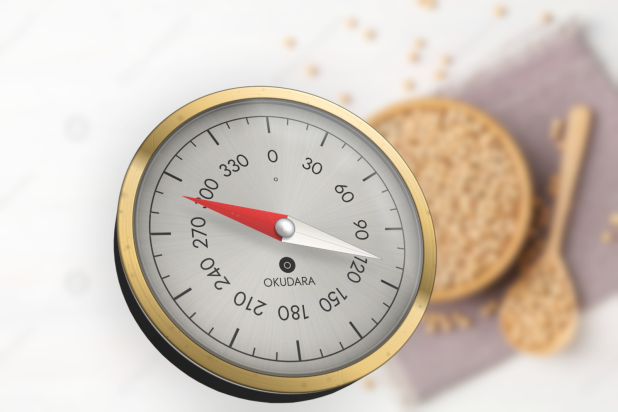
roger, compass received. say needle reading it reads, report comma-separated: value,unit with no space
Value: 290,°
